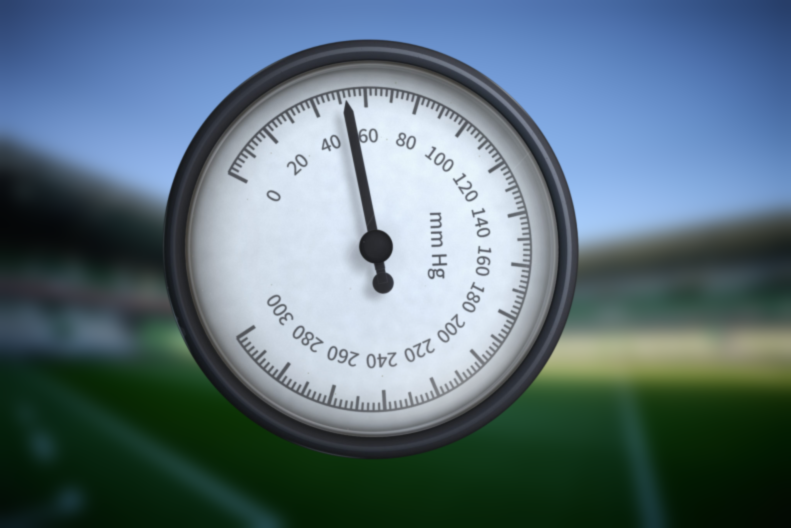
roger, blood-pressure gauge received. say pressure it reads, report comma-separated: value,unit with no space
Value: 52,mmHg
